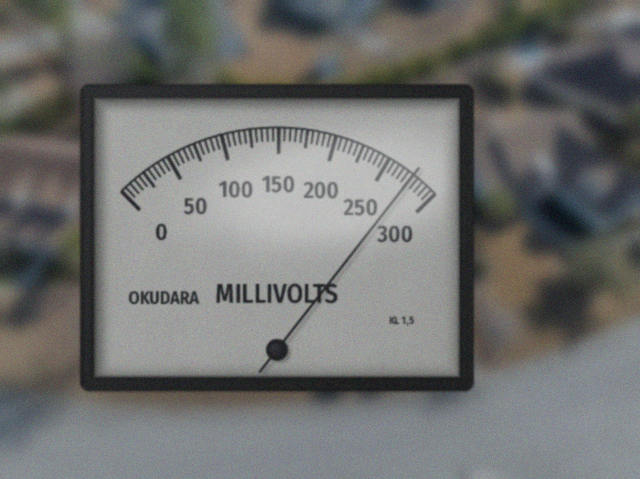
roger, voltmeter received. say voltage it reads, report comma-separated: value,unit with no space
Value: 275,mV
